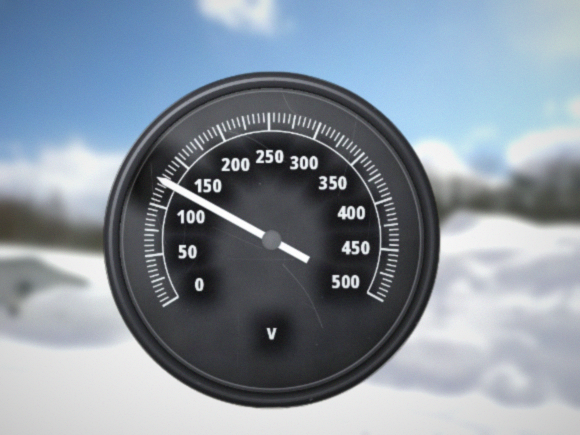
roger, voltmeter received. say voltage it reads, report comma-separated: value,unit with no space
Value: 125,V
